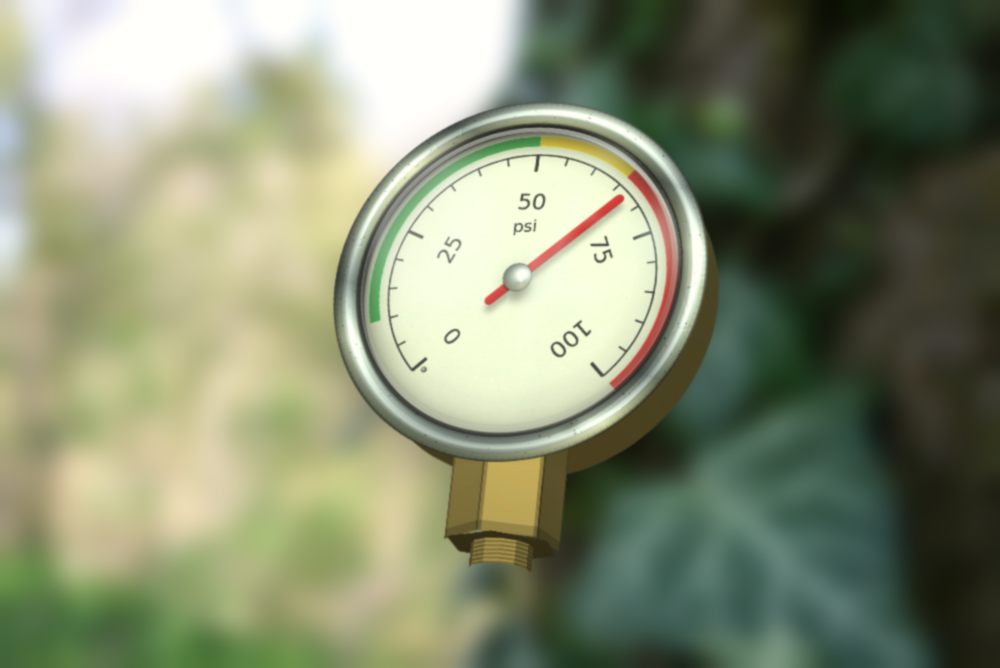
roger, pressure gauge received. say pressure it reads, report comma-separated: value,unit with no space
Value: 67.5,psi
